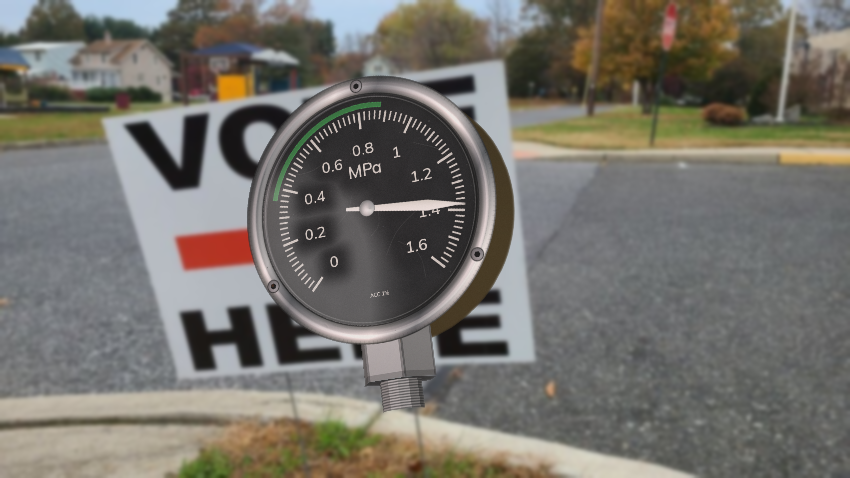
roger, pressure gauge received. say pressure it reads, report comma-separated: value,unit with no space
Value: 1.38,MPa
